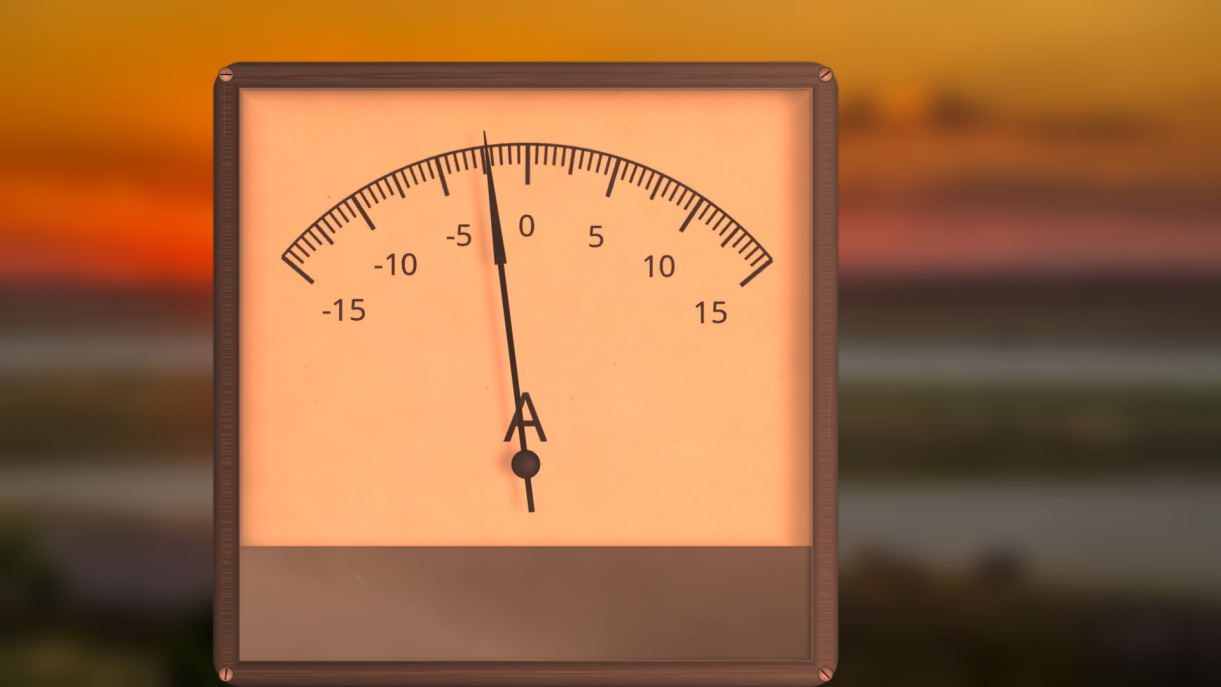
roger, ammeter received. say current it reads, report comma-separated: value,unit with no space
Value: -2.25,A
